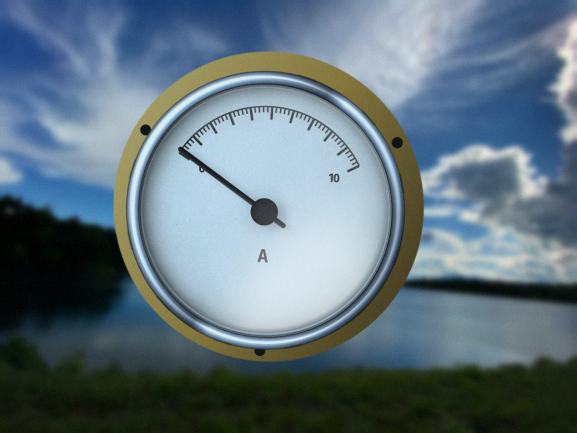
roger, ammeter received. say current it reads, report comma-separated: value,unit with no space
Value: 0.2,A
